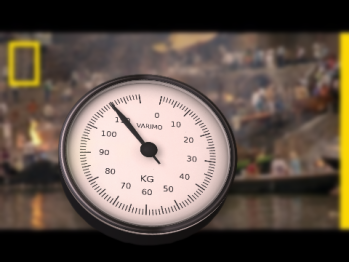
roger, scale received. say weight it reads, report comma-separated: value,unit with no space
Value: 110,kg
